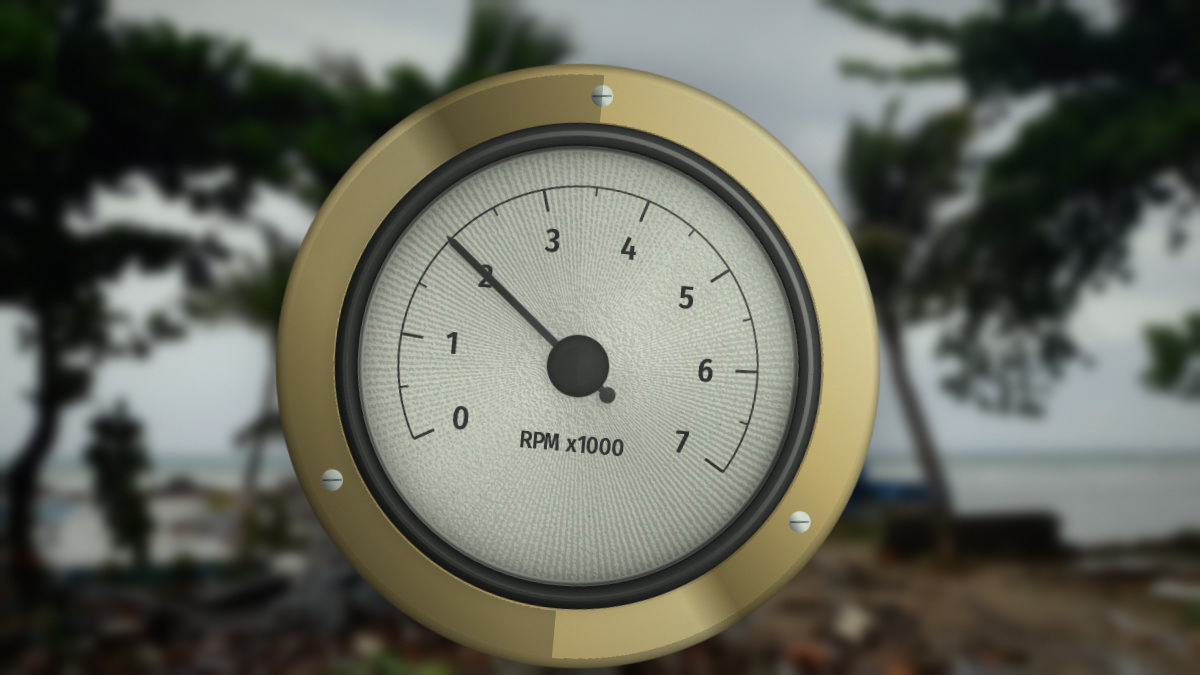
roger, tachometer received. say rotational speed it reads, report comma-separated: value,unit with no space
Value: 2000,rpm
